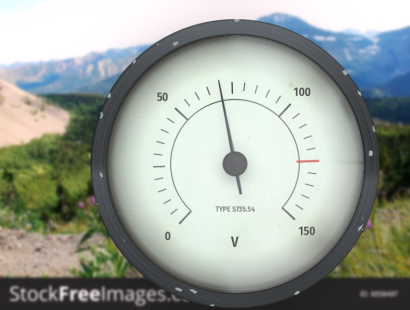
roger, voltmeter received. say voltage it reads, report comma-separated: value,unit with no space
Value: 70,V
